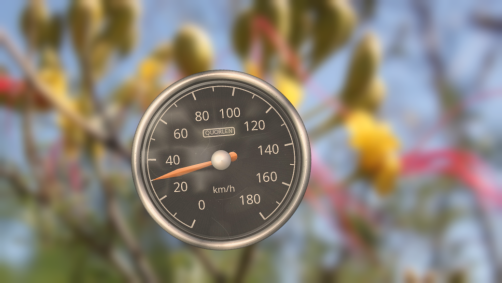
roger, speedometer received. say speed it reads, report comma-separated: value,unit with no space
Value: 30,km/h
